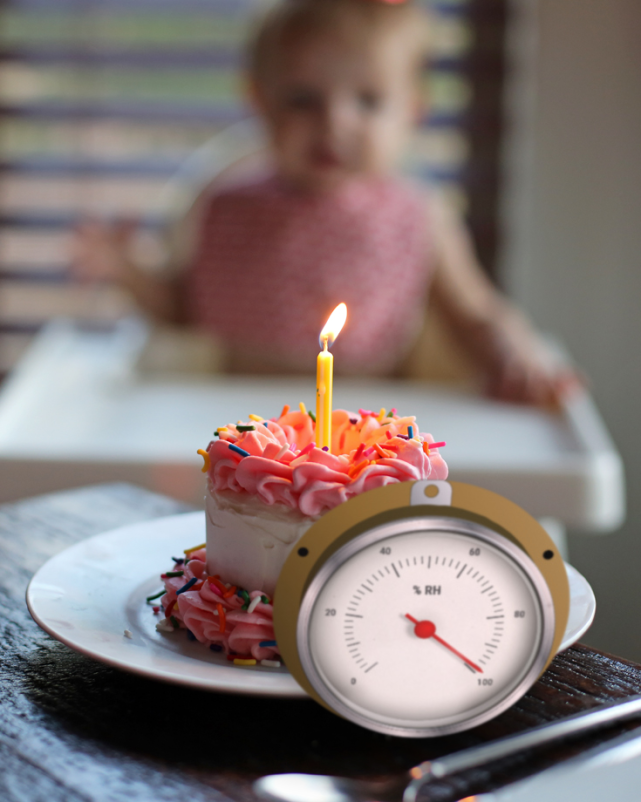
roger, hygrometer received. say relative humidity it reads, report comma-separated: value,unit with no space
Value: 98,%
